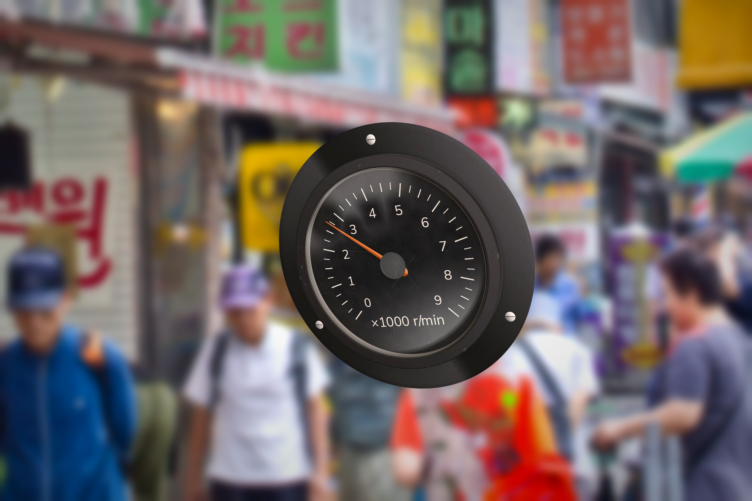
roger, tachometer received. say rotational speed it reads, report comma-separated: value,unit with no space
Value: 2750,rpm
